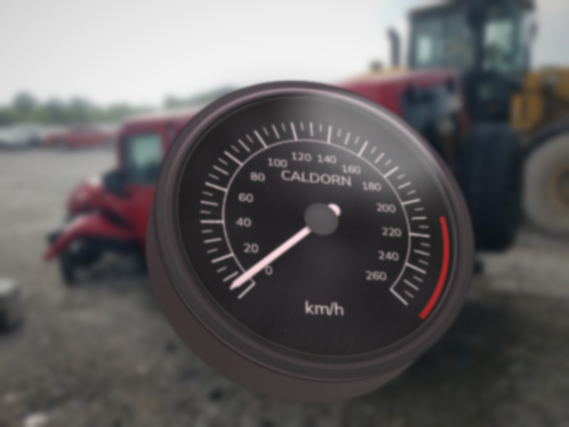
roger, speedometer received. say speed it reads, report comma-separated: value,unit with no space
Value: 5,km/h
